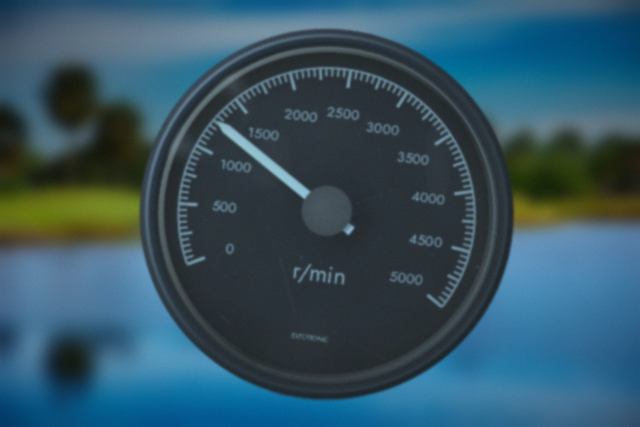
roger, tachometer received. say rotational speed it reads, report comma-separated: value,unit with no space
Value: 1250,rpm
